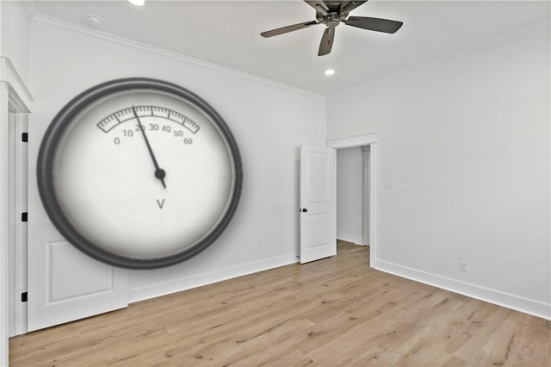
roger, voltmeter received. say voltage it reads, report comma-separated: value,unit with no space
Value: 20,V
